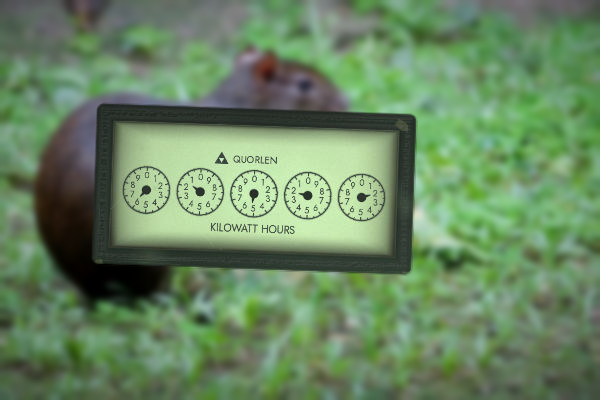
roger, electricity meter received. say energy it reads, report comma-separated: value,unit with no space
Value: 61522,kWh
